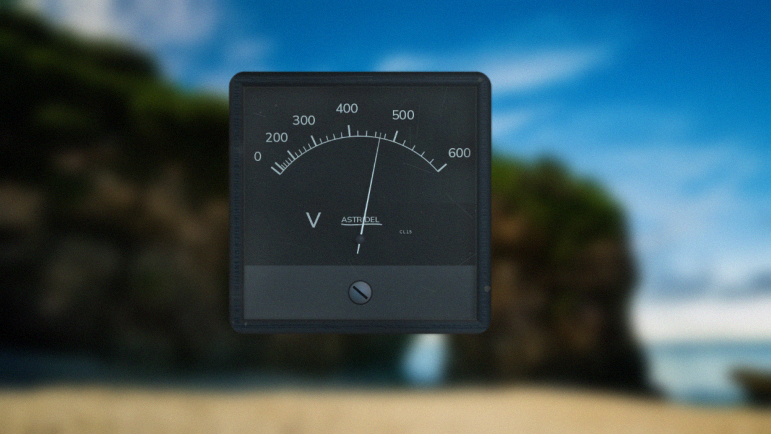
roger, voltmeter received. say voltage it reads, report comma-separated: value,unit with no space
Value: 470,V
